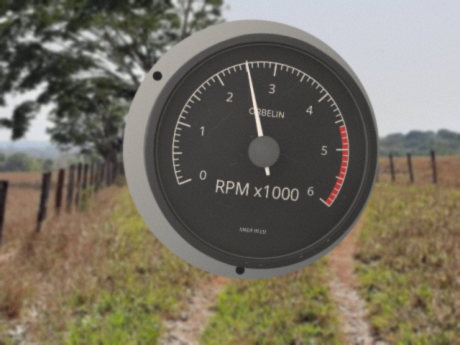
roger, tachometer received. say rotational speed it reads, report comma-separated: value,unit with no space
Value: 2500,rpm
